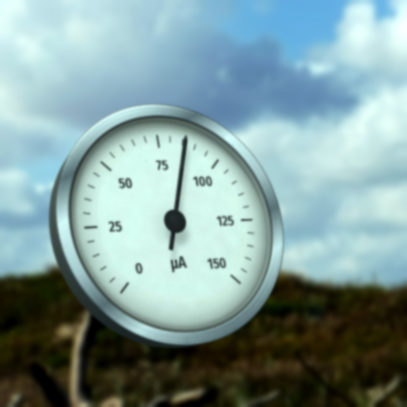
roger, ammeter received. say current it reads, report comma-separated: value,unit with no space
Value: 85,µA
